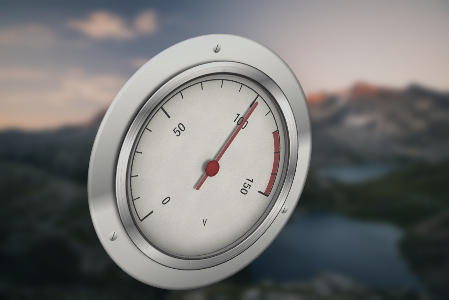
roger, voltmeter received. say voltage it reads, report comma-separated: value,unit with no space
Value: 100,V
